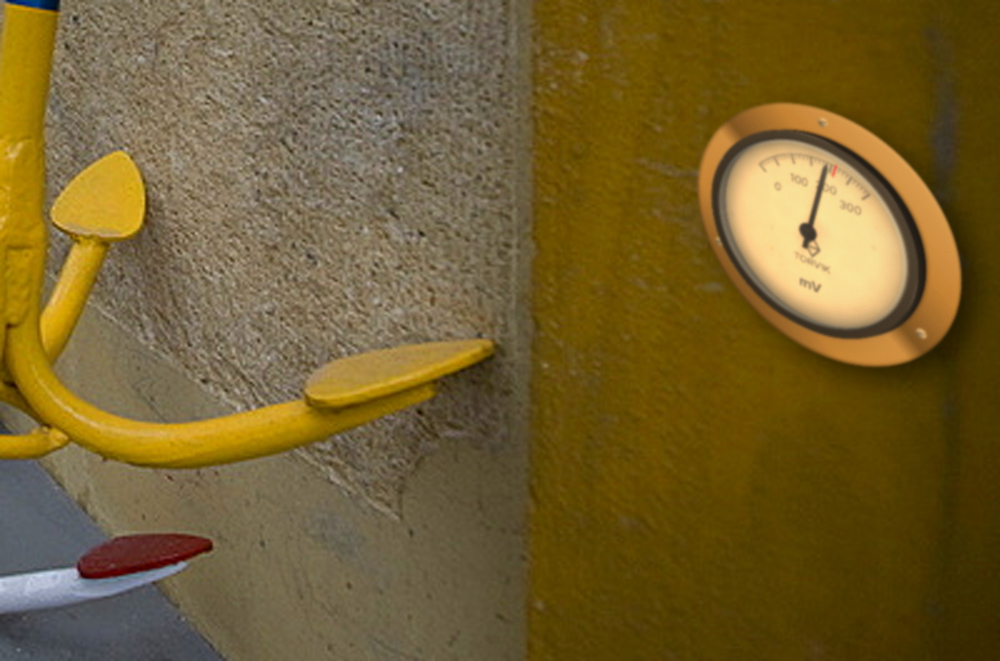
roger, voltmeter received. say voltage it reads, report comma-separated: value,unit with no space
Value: 200,mV
